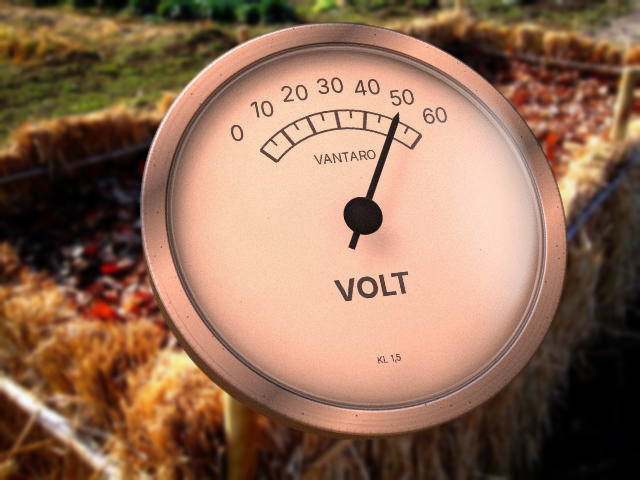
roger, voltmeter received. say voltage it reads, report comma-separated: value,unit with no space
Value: 50,V
